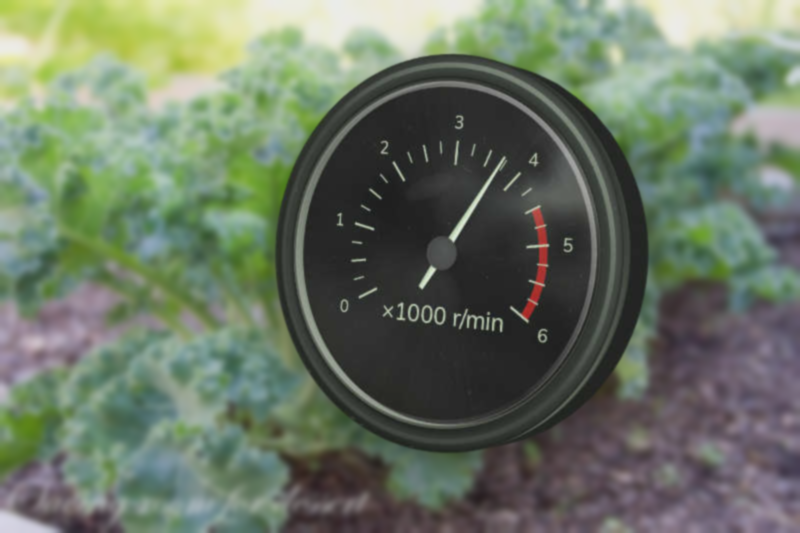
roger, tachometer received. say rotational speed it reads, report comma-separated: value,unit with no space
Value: 3750,rpm
